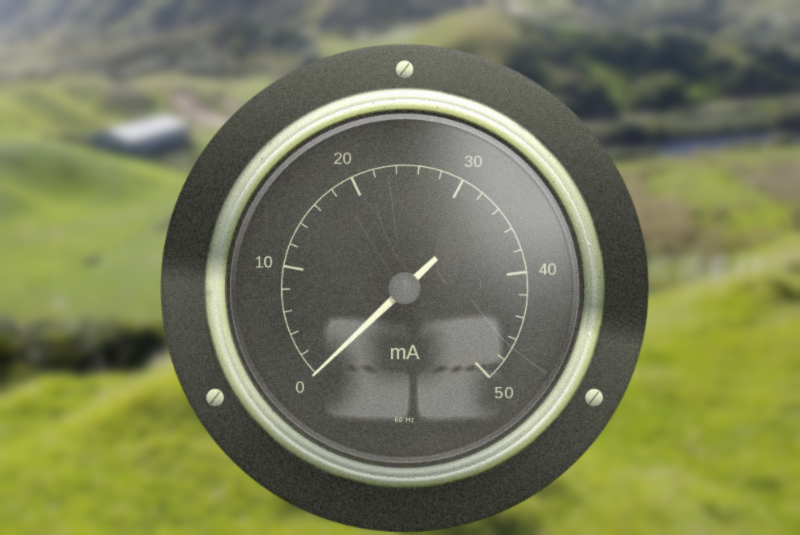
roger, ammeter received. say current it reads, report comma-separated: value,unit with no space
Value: 0,mA
